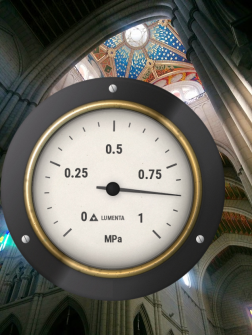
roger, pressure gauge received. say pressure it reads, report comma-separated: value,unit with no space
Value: 0.85,MPa
